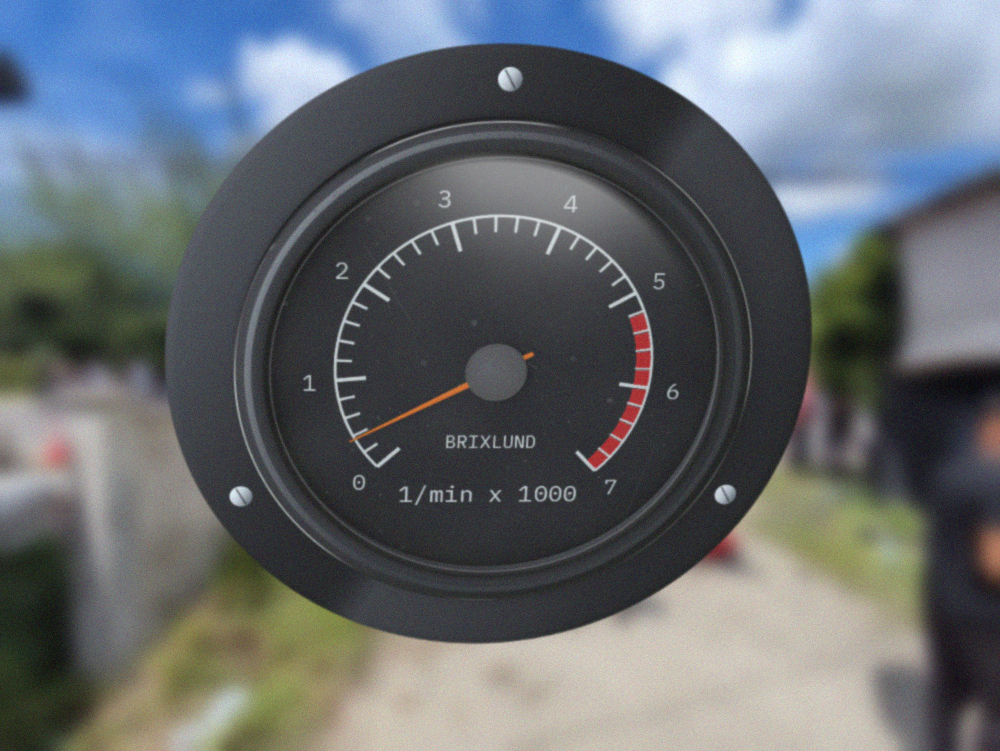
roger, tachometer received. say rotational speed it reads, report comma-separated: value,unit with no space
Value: 400,rpm
